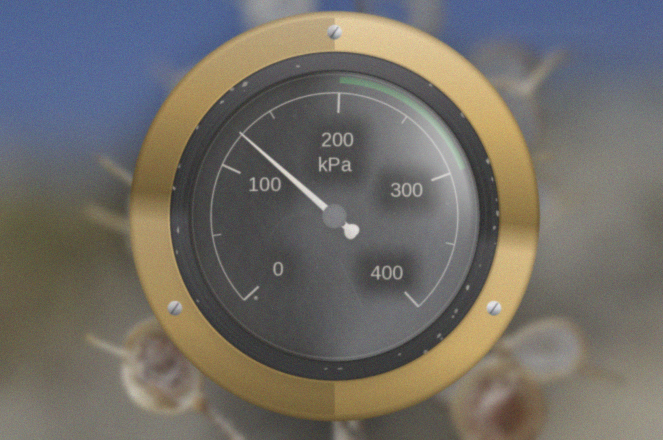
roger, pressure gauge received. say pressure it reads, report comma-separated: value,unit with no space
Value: 125,kPa
